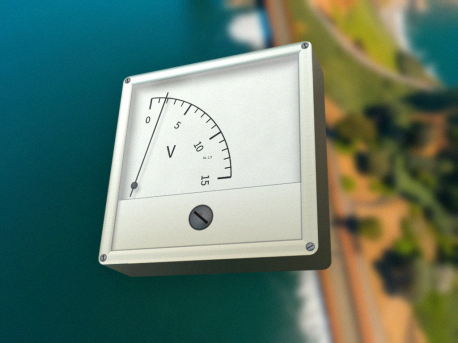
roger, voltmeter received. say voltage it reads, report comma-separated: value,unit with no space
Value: 2,V
